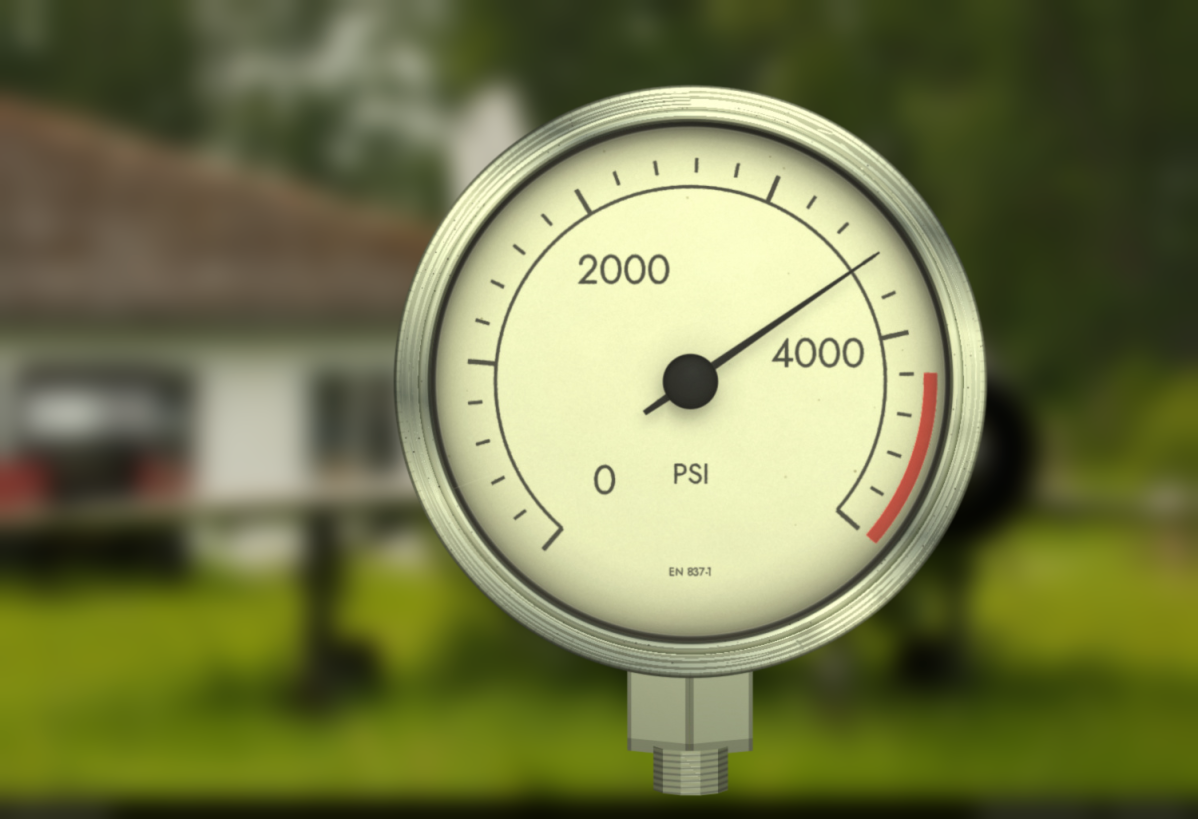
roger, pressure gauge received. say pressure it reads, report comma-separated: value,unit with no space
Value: 3600,psi
